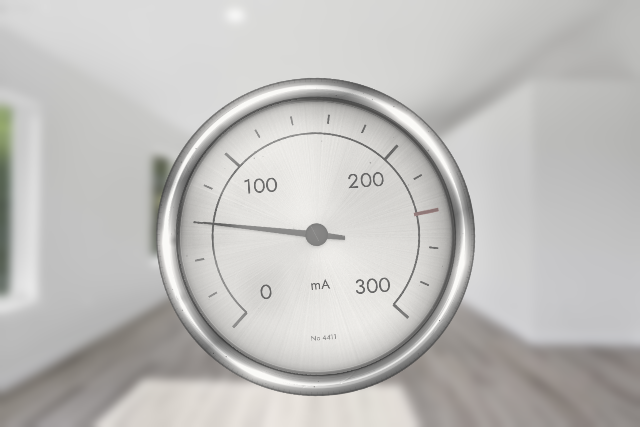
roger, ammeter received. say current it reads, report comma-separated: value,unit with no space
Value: 60,mA
